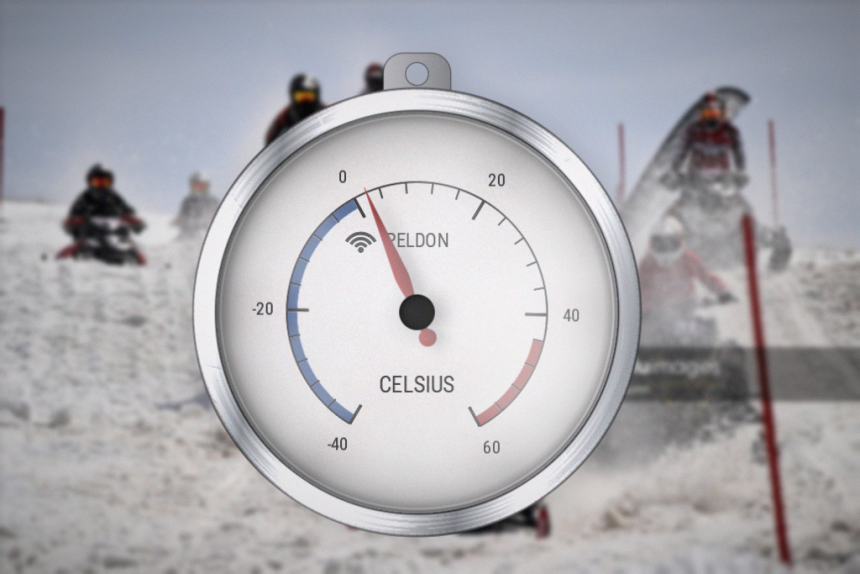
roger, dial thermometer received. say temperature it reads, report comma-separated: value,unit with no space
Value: 2,°C
